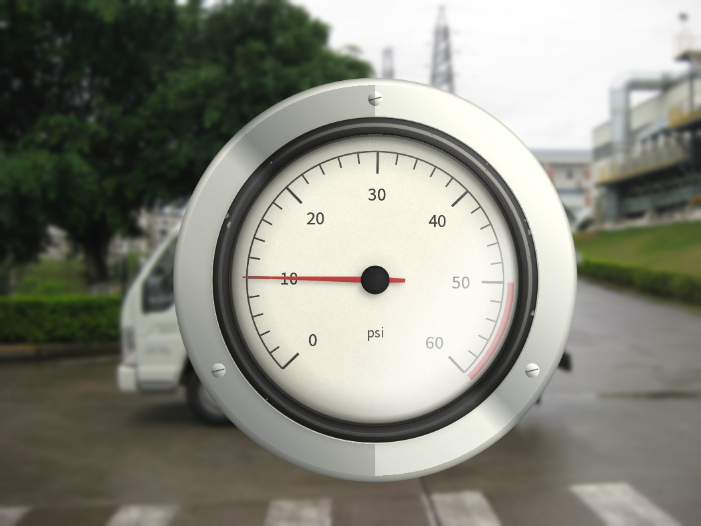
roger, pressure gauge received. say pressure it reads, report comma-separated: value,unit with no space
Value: 10,psi
